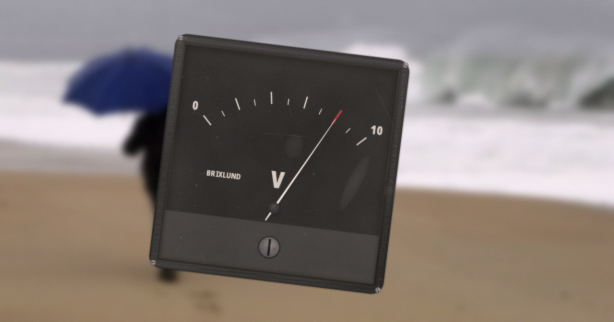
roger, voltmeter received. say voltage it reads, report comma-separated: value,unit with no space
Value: 8,V
